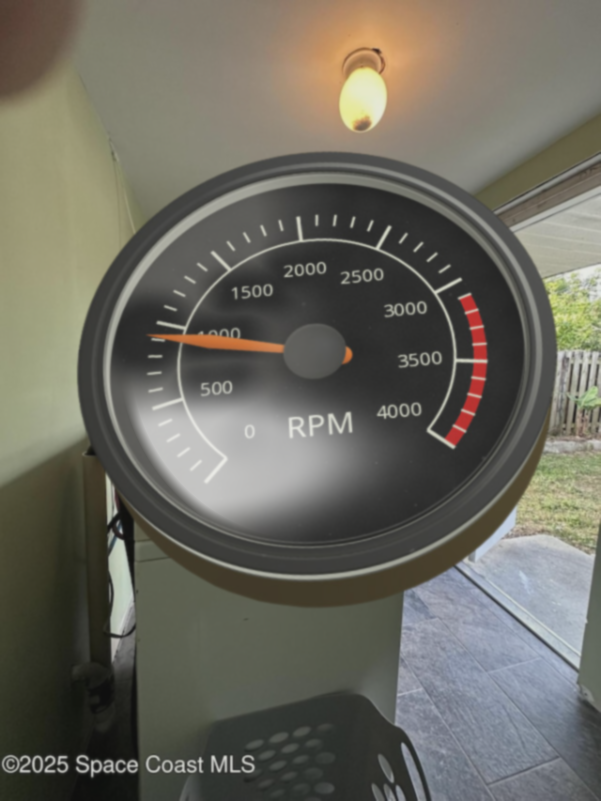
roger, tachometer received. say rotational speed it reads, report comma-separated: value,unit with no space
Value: 900,rpm
